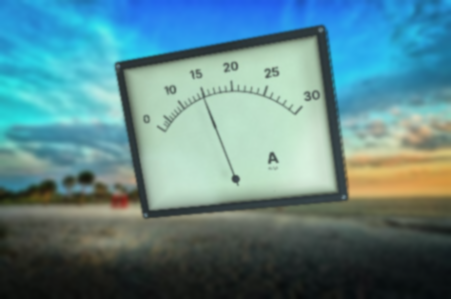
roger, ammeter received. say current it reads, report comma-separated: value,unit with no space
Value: 15,A
